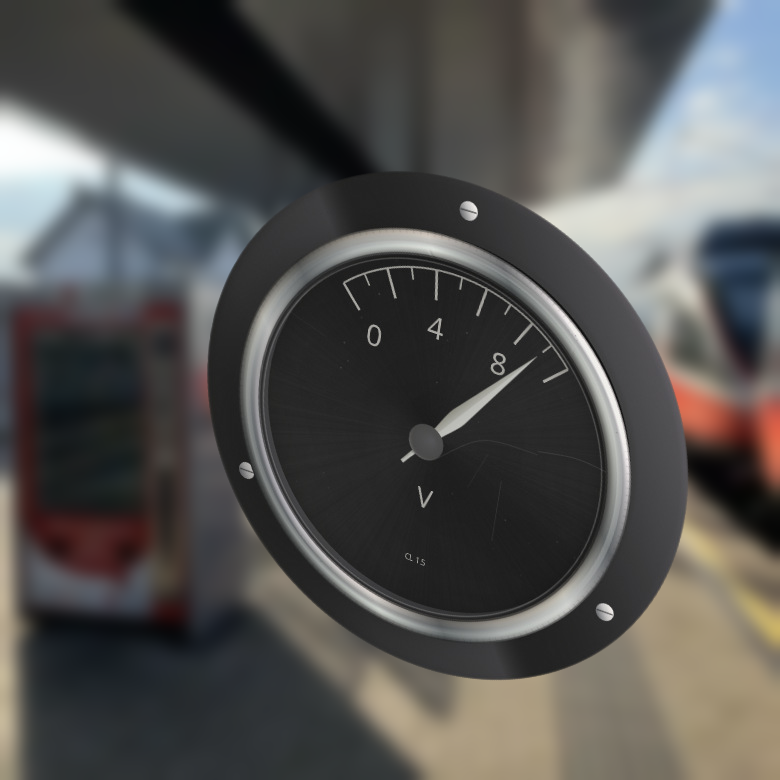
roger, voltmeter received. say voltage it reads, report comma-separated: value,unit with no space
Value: 9,V
